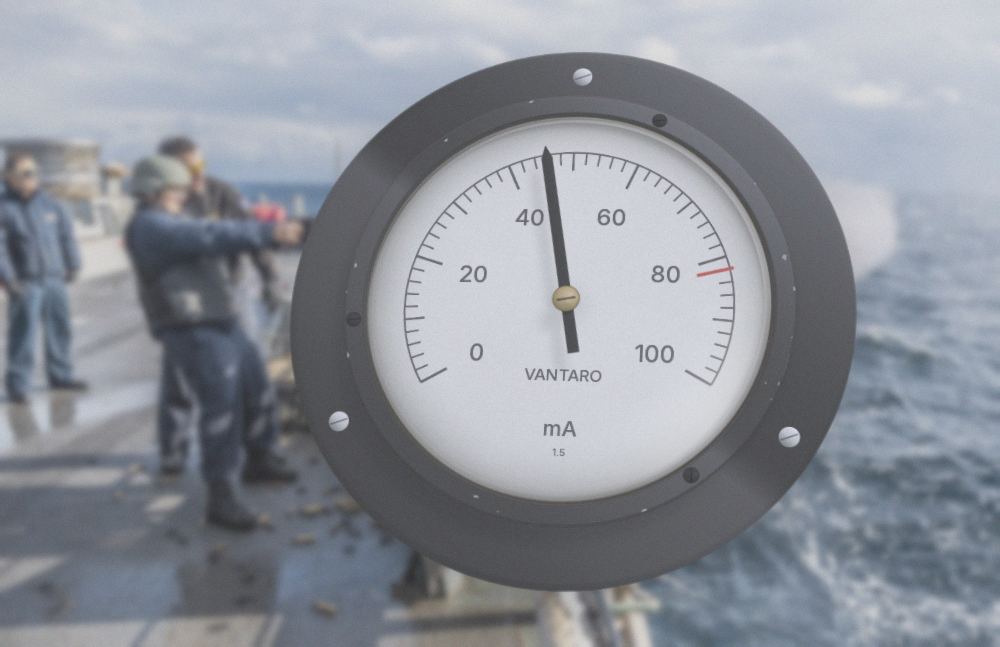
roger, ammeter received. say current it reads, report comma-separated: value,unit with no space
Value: 46,mA
